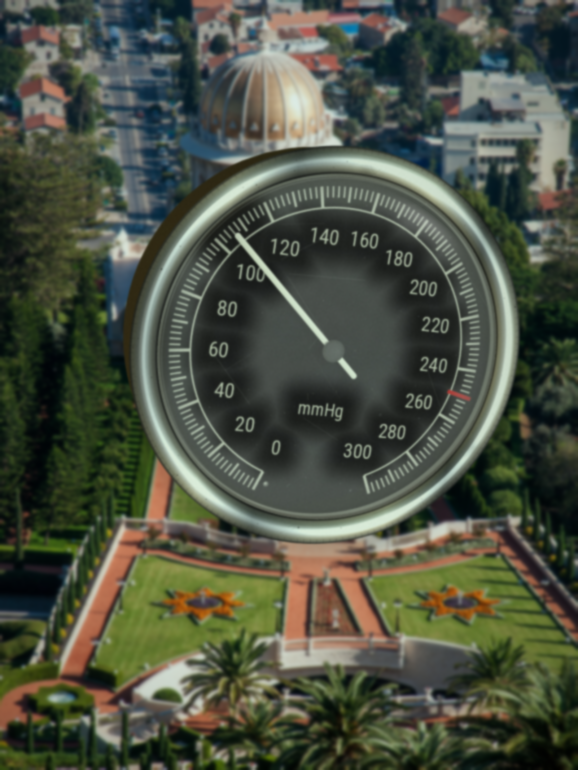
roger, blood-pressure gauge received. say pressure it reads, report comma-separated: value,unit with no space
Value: 106,mmHg
